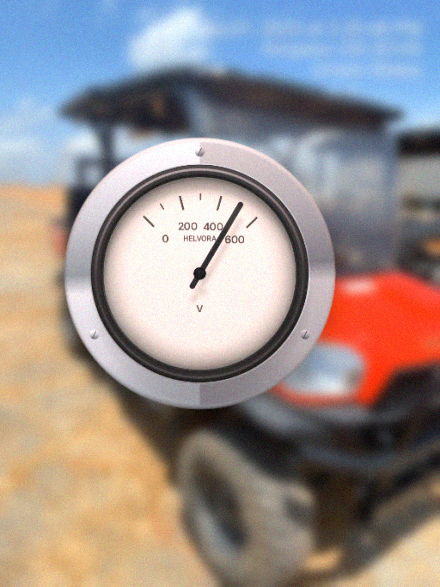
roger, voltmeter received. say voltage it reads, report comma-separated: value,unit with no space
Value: 500,V
